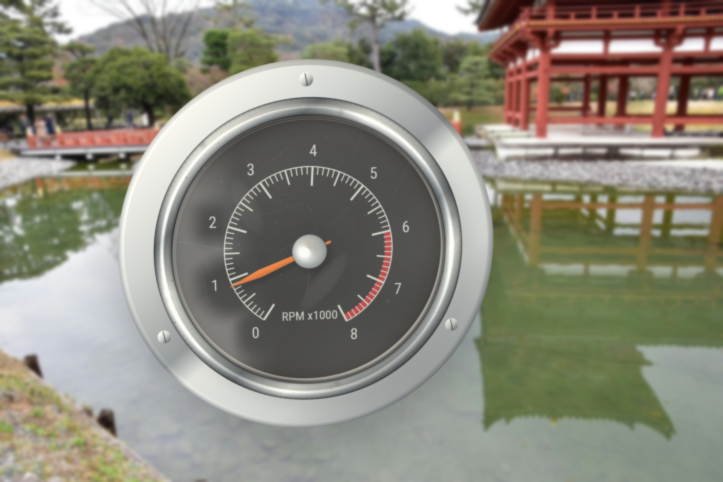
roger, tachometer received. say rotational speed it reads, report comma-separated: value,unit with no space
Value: 900,rpm
